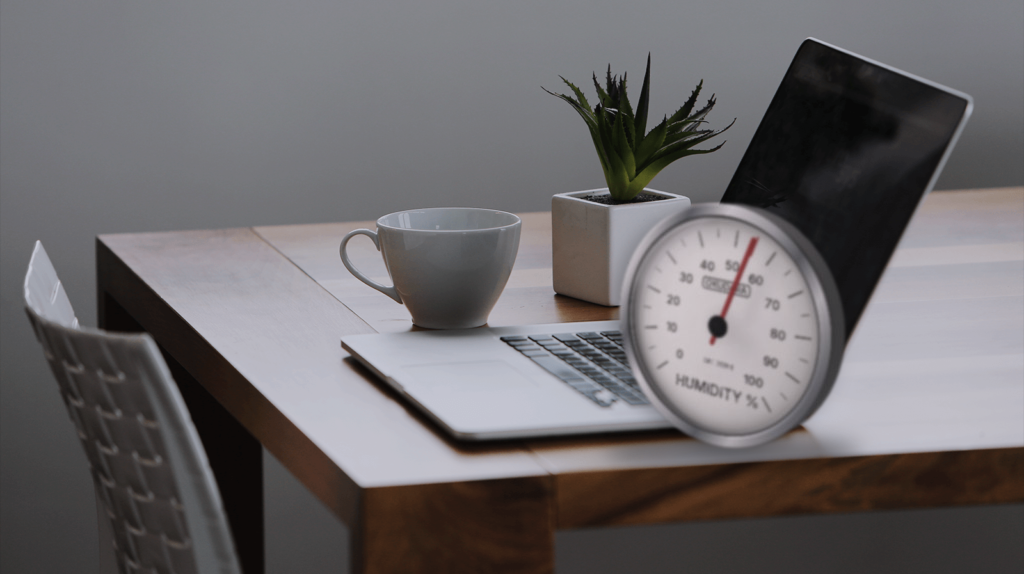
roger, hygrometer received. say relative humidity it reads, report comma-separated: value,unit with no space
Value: 55,%
